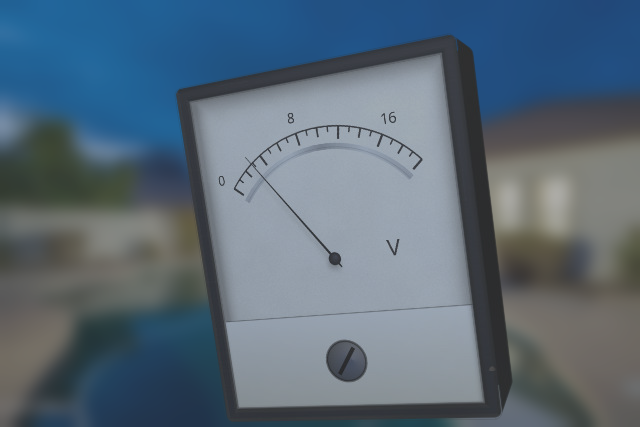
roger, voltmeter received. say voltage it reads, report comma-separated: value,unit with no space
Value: 3,V
